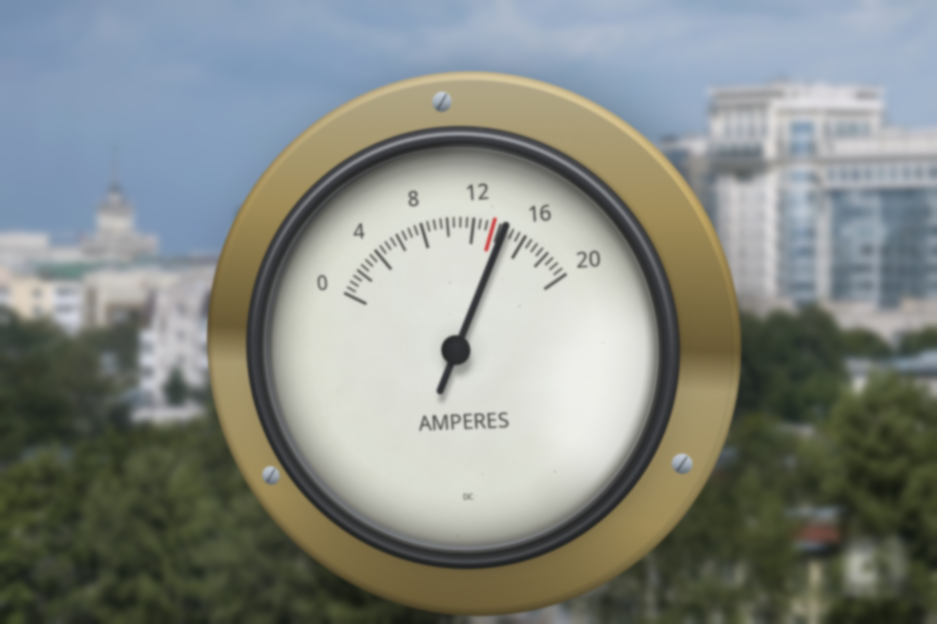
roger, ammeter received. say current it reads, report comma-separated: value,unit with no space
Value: 14.5,A
